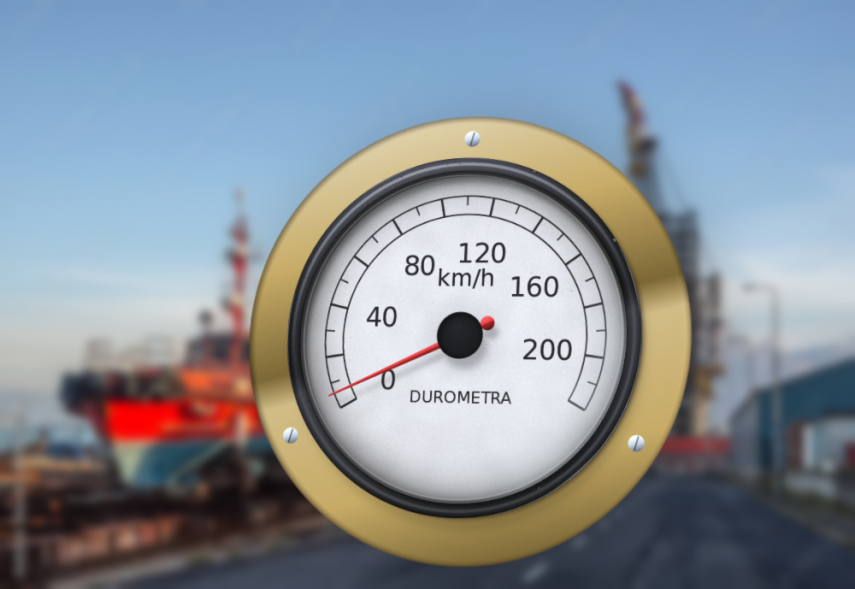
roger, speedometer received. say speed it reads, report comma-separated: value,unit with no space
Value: 5,km/h
